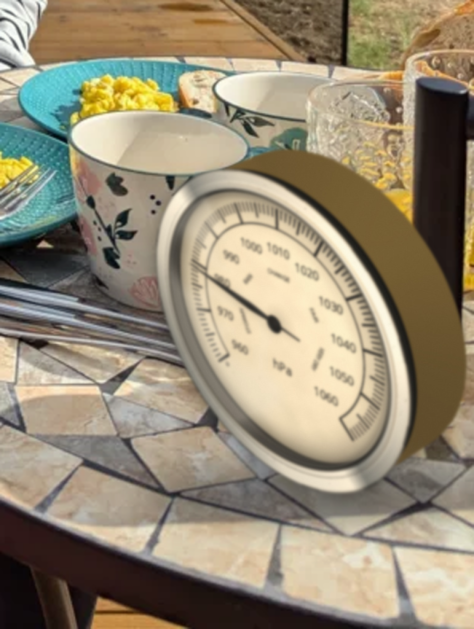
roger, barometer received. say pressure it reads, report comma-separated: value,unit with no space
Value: 980,hPa
